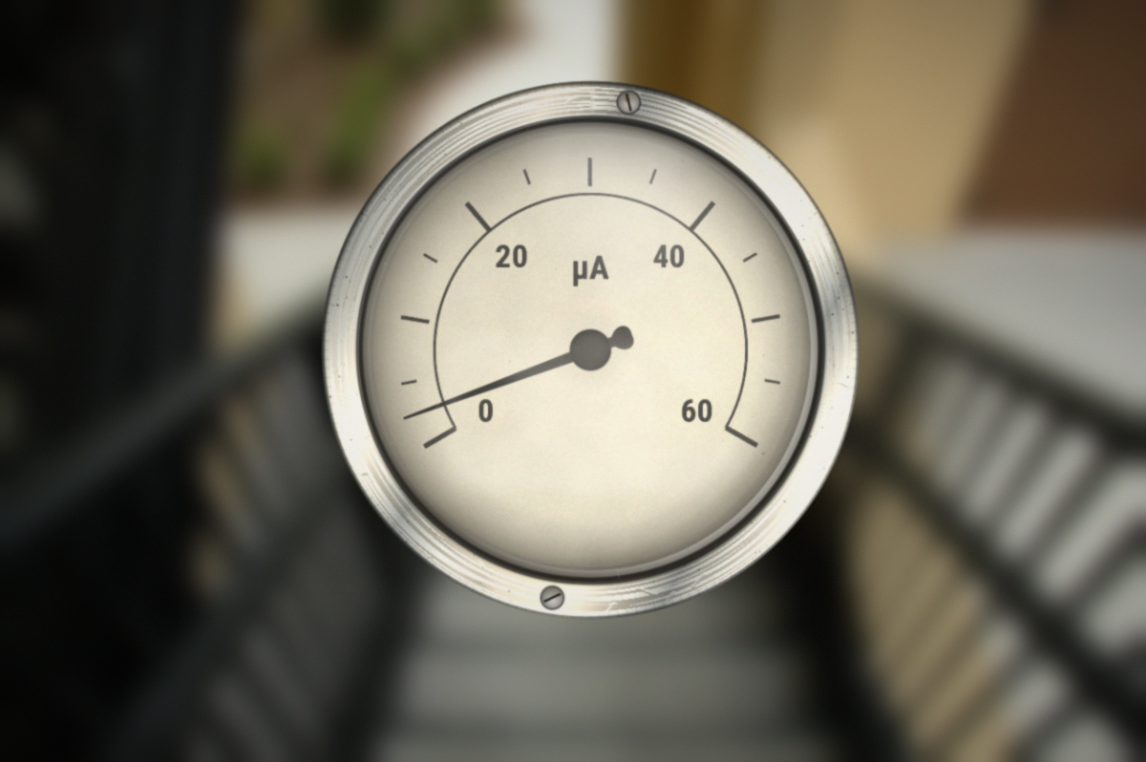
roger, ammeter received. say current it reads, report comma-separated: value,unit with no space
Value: 2.5,µA
